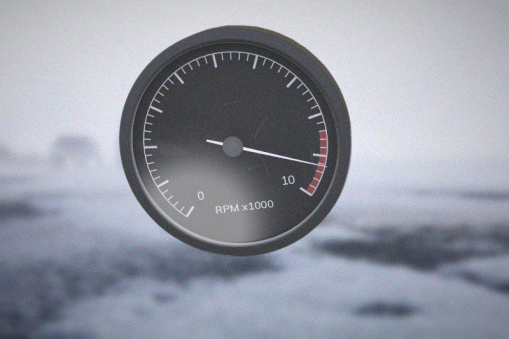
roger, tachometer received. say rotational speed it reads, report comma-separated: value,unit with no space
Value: 9200,rpm
